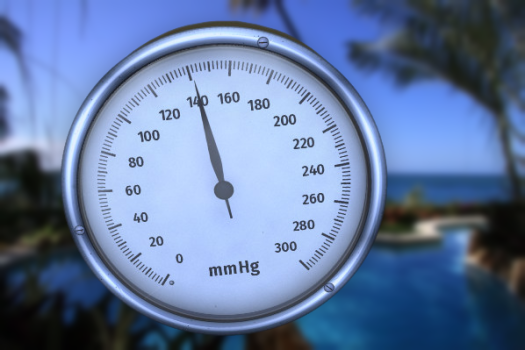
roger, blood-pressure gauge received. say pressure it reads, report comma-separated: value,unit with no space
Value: 142,mmHg
